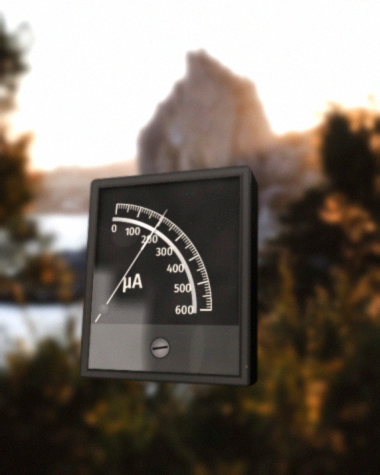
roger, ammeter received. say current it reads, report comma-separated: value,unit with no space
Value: 200,µA
